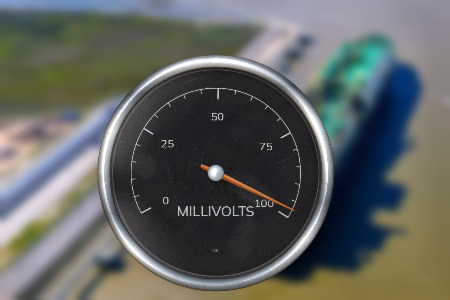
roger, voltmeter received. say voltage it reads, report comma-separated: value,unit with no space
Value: 97.5,mV
